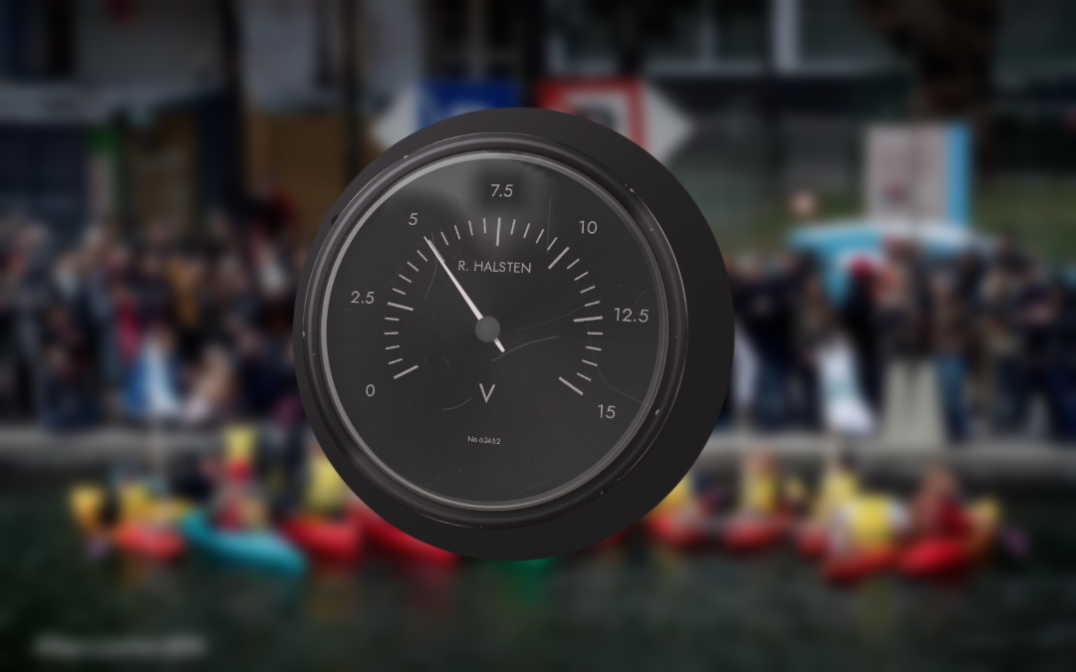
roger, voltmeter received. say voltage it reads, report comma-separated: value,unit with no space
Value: 5,V
